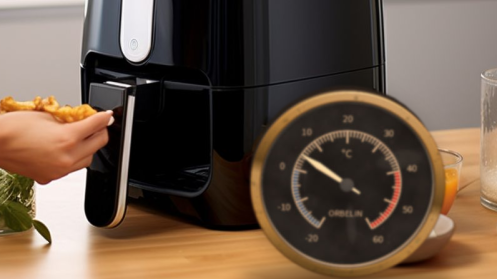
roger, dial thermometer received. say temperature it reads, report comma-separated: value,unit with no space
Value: 5,°C
